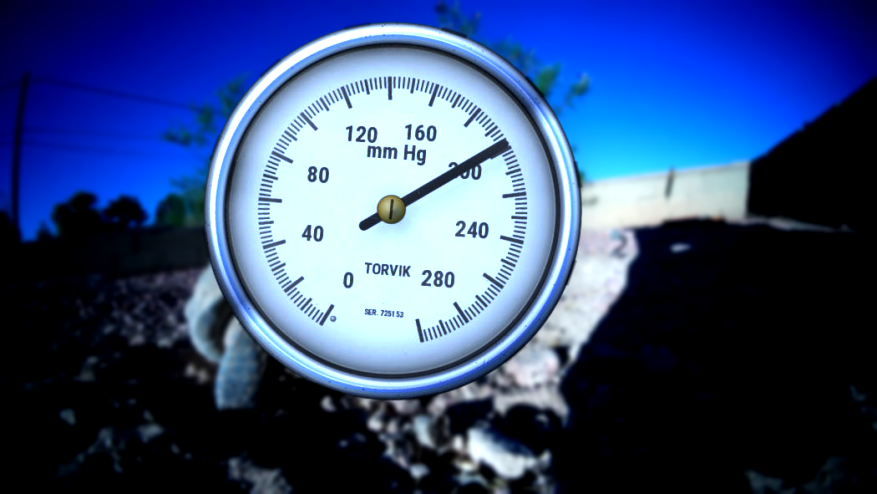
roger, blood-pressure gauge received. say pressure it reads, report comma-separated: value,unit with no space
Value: 198,mmHg
